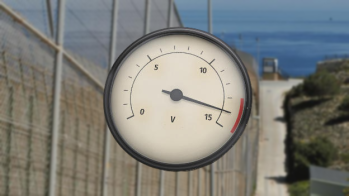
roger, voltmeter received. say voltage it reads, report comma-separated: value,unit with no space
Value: 14,V
